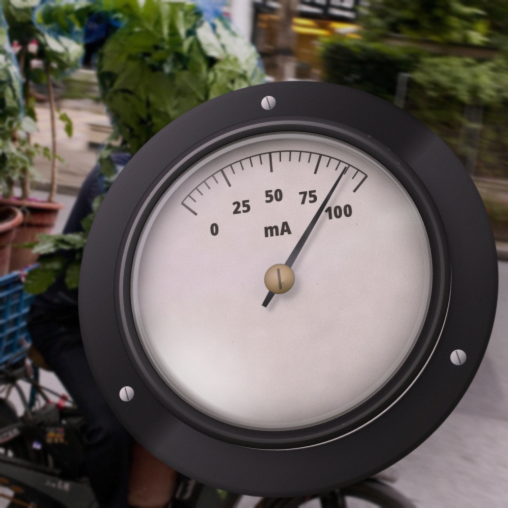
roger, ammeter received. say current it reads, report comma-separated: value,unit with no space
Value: 90,mA
